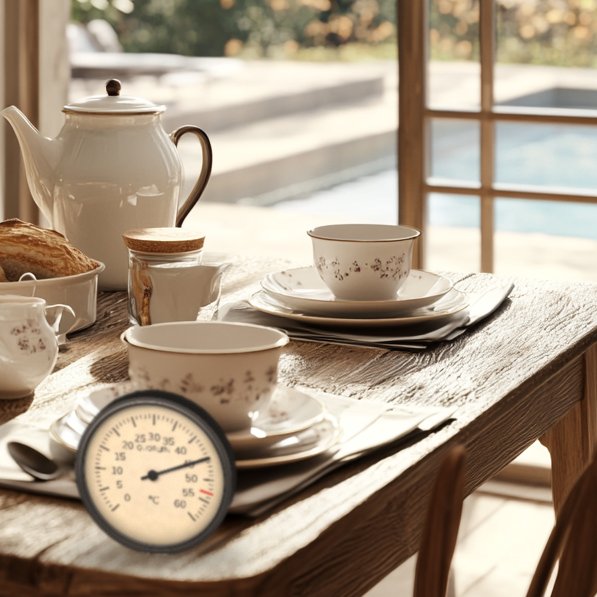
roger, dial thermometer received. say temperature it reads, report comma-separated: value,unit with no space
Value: 45,°C
